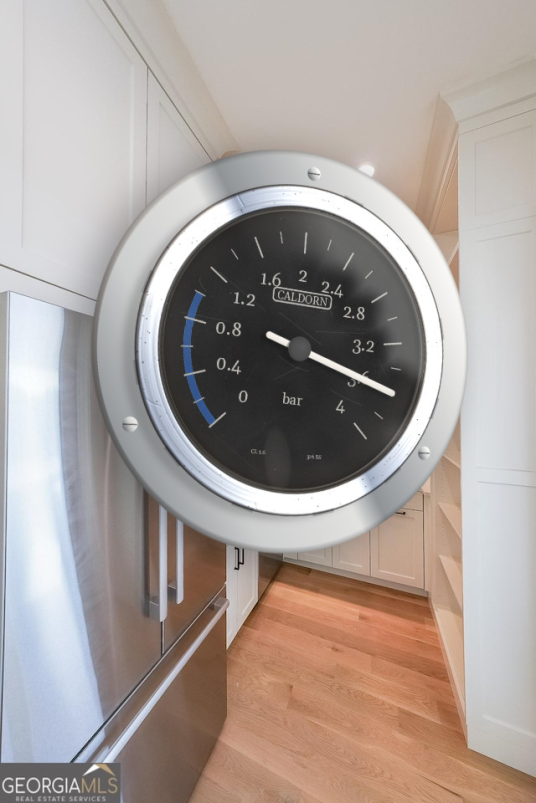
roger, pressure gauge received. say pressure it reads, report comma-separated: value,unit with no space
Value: 3.6,bar
